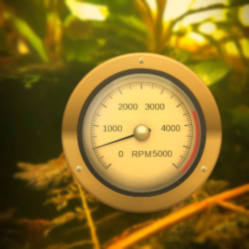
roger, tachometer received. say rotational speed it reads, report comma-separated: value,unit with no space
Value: 500,rpm
